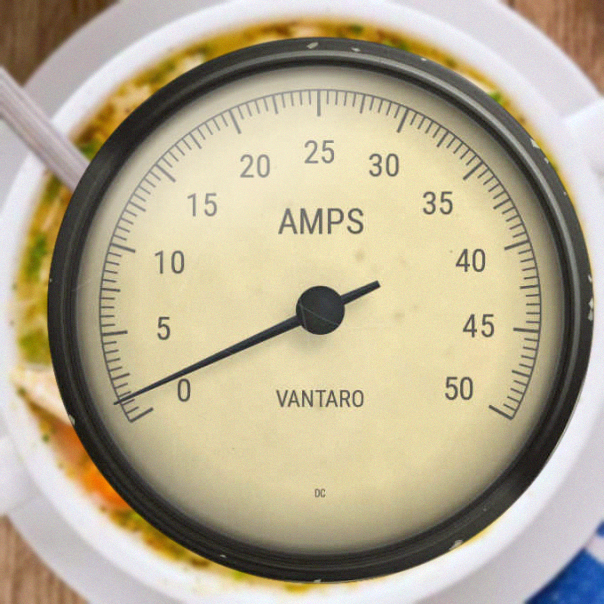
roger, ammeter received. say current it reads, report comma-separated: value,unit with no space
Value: 1.25,A
